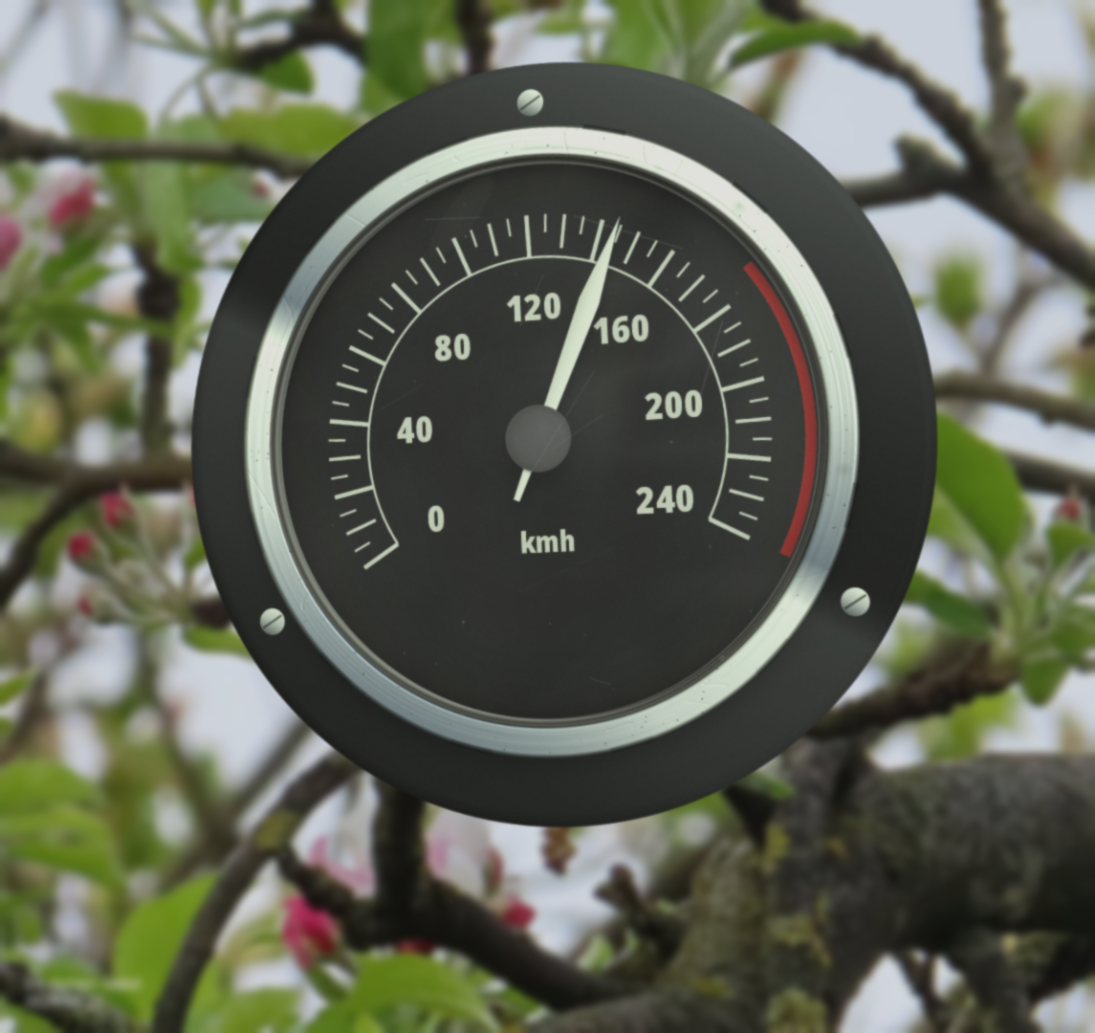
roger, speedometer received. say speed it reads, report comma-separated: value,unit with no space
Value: 145,km/h
